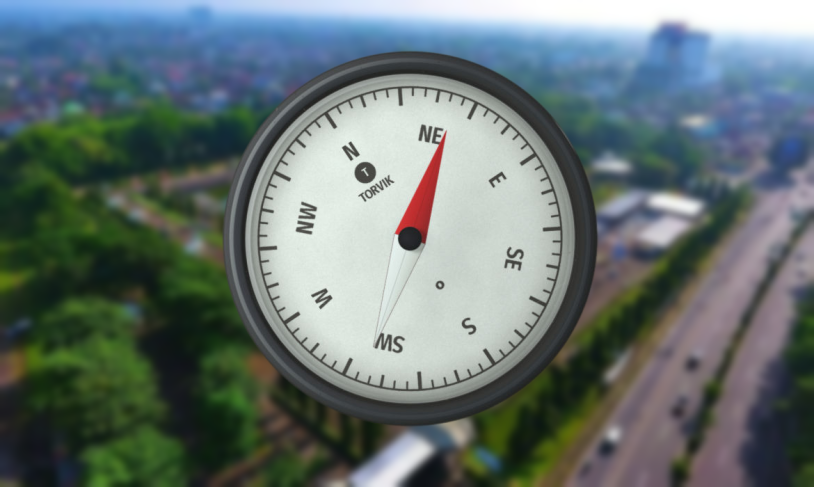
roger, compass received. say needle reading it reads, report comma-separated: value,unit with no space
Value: 52.5,°
